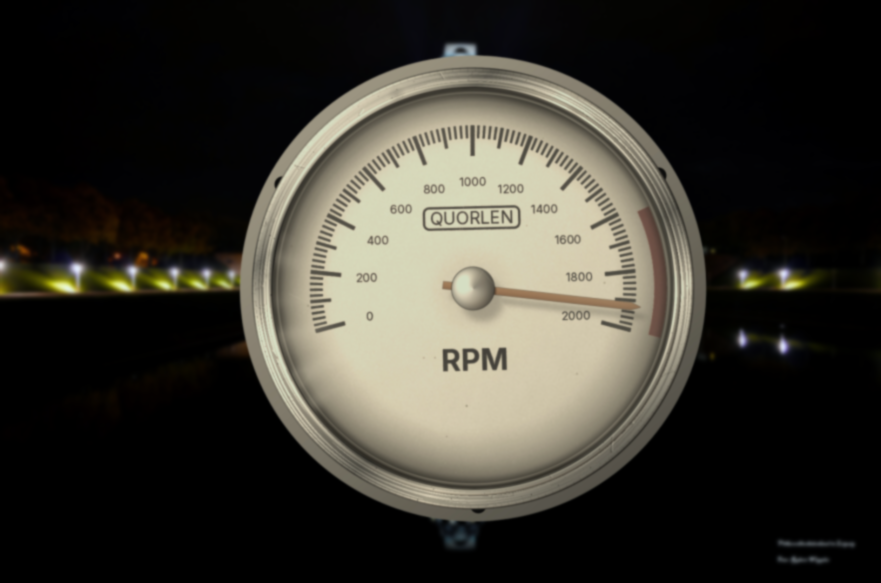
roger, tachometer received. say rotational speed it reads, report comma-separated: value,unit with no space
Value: 1920,rpm
